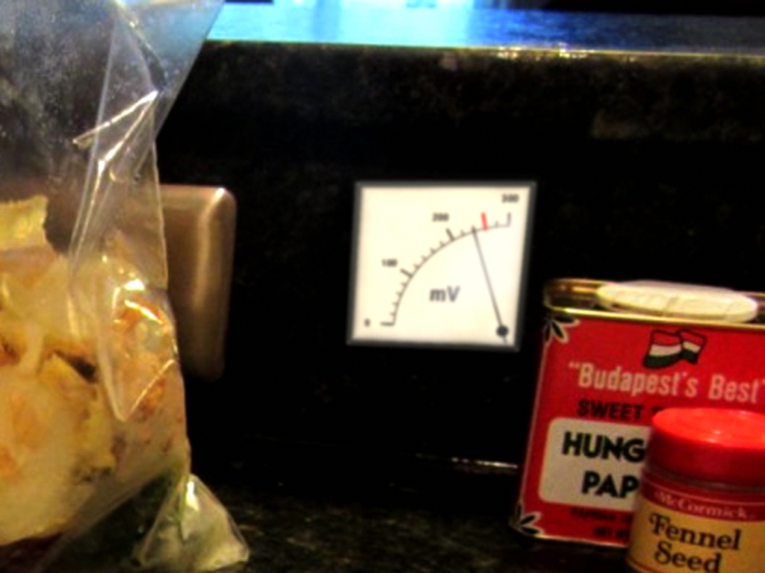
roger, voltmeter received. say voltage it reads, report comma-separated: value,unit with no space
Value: 240,mV
